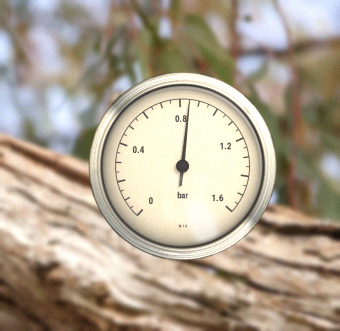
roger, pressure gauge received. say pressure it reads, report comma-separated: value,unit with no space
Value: 0.85,bar
